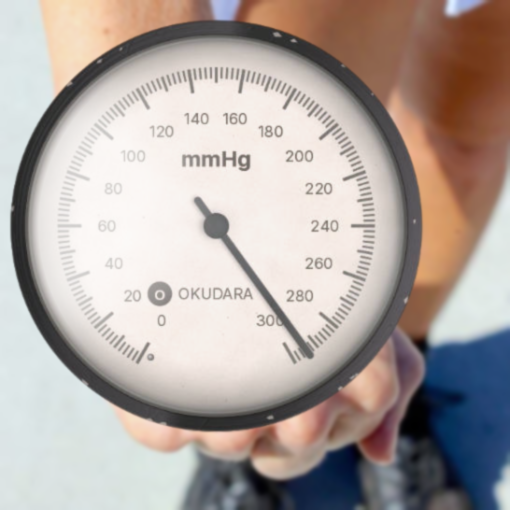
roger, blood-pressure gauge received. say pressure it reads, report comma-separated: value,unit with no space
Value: 294,mmHg
